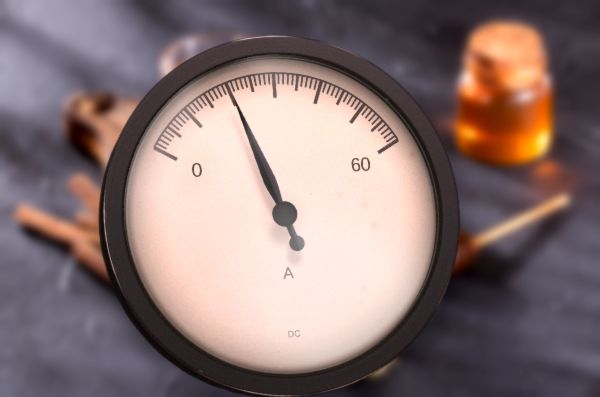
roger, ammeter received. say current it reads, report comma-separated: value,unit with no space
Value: 20,A
